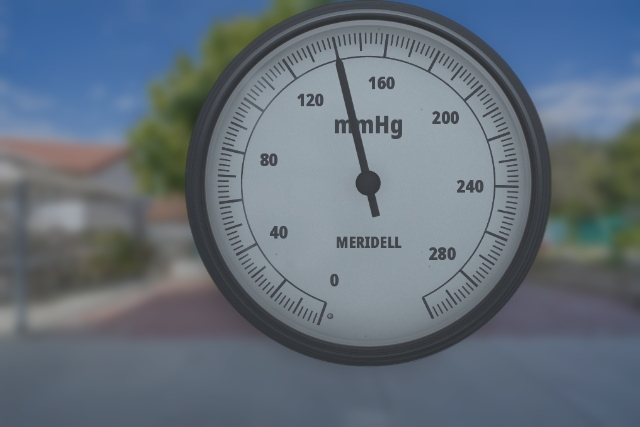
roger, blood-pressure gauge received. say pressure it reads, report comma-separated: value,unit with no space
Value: 140,mmHg
